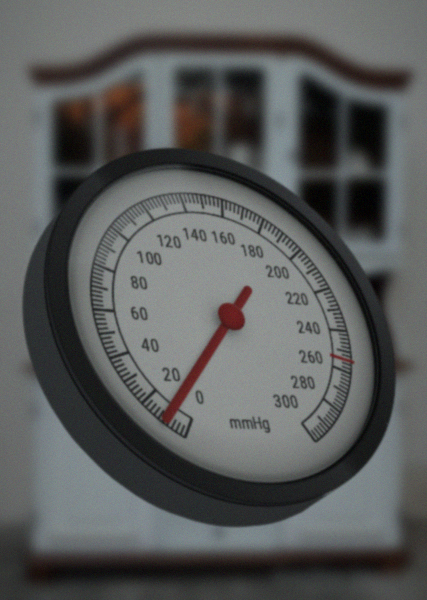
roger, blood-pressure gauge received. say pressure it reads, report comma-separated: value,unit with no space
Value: 10,mmHg
